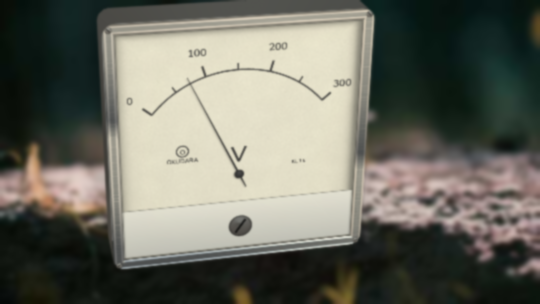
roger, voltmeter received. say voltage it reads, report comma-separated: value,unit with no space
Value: 75,V
